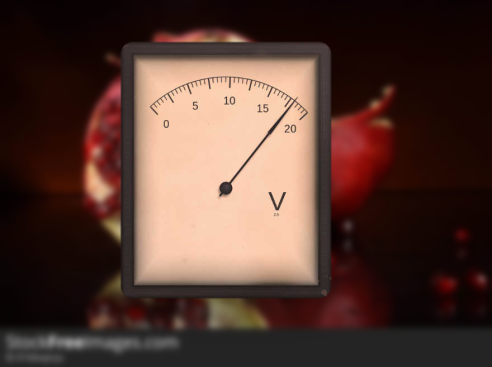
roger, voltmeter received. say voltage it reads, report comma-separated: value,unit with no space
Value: 18,V
